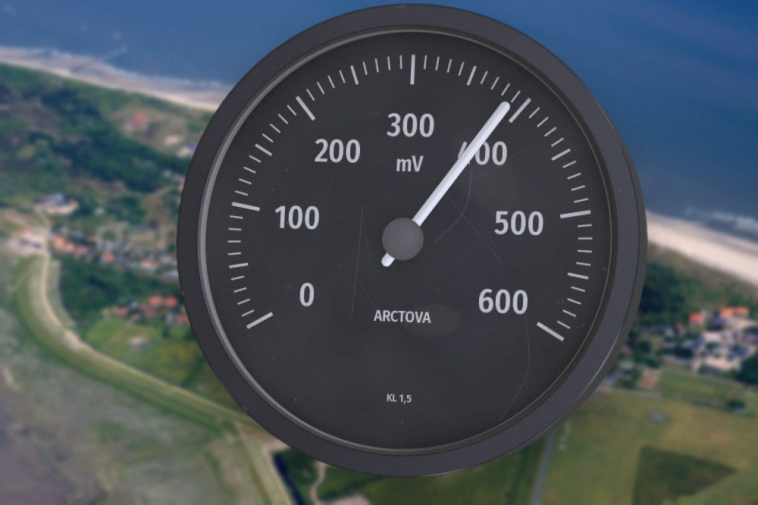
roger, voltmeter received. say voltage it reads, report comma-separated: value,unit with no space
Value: 390,mV
